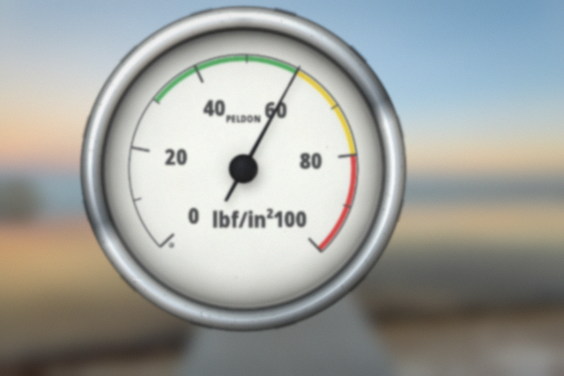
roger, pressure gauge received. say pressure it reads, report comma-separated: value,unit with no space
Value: 60,psi
